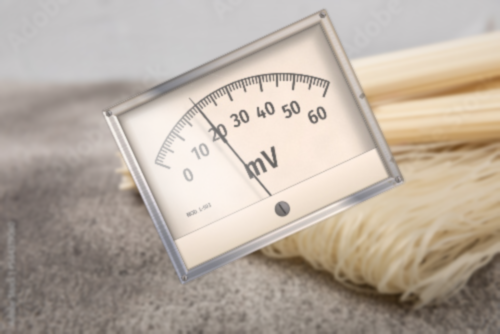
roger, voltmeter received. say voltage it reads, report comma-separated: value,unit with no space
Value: 20,mV
